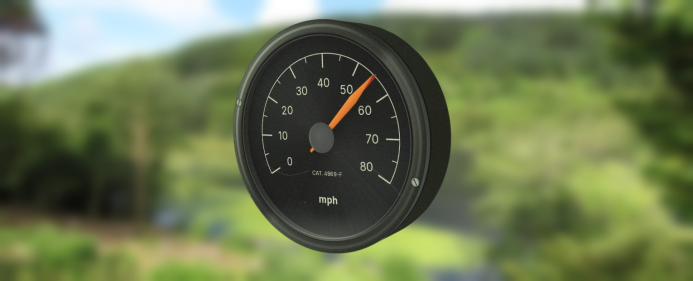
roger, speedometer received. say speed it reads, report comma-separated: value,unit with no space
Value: 55,mph
